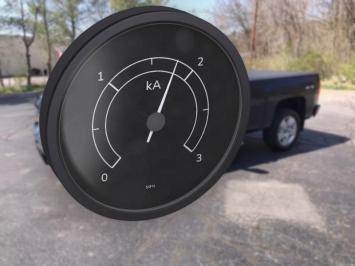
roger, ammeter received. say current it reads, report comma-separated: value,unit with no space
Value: 1.75,kA
